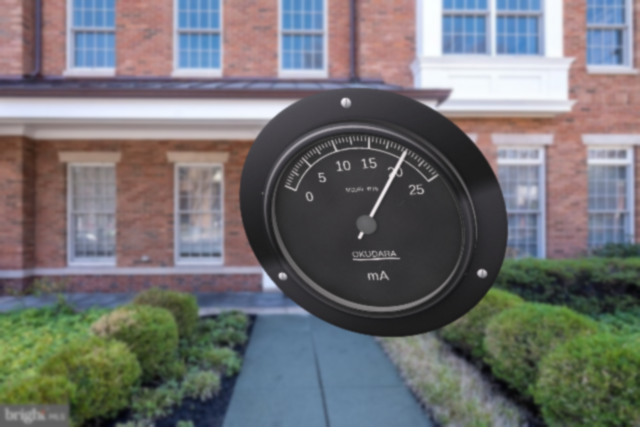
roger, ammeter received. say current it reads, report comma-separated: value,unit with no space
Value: 20,mA
